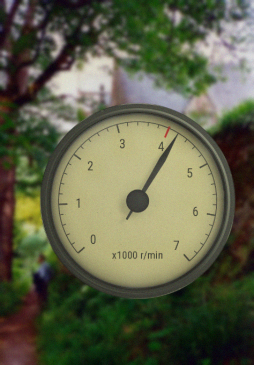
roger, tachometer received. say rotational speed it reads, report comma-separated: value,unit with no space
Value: 4200,rpm
